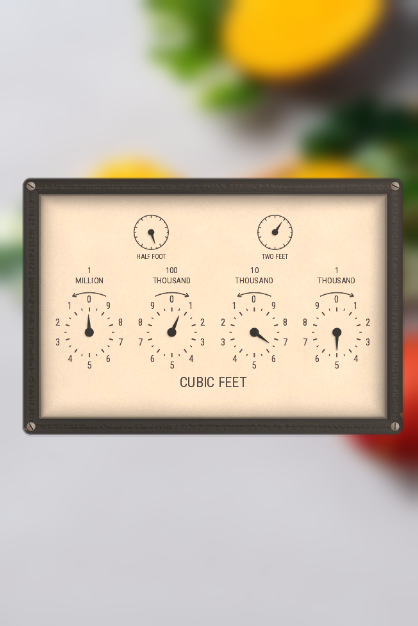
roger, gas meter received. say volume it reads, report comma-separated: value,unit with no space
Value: 6500,ft³
